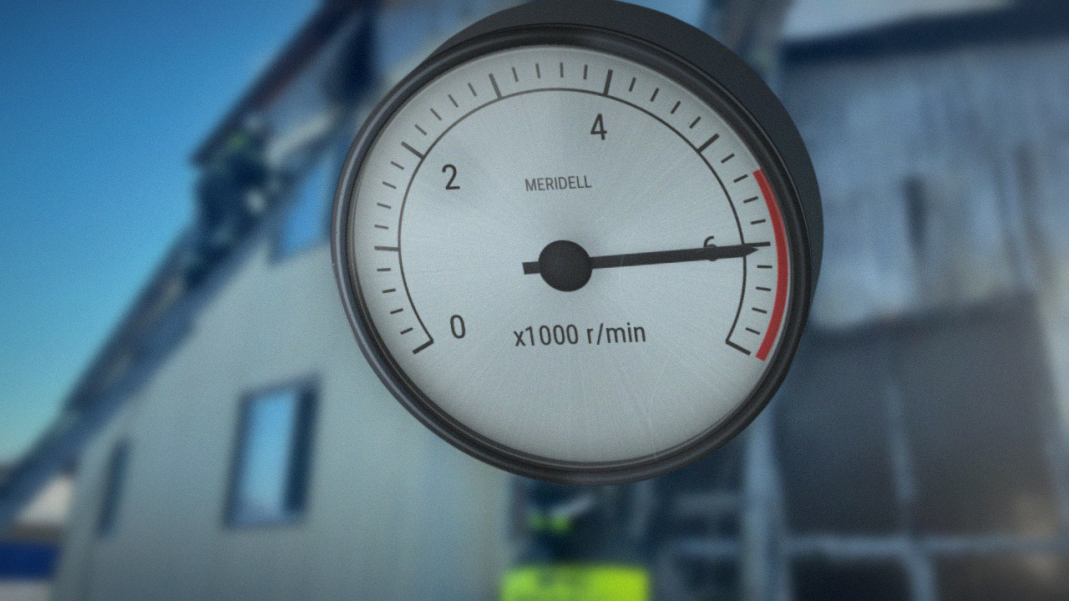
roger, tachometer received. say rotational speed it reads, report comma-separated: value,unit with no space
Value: 6000,rpm
